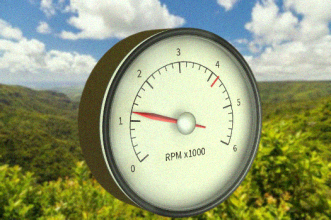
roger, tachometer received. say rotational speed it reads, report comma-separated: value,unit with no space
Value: 1200,rpm
